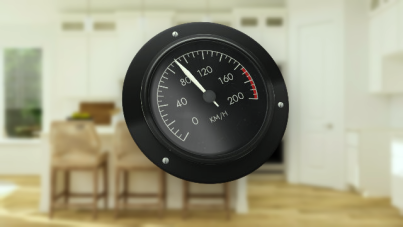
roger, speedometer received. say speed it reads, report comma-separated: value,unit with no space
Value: 90,km/h
